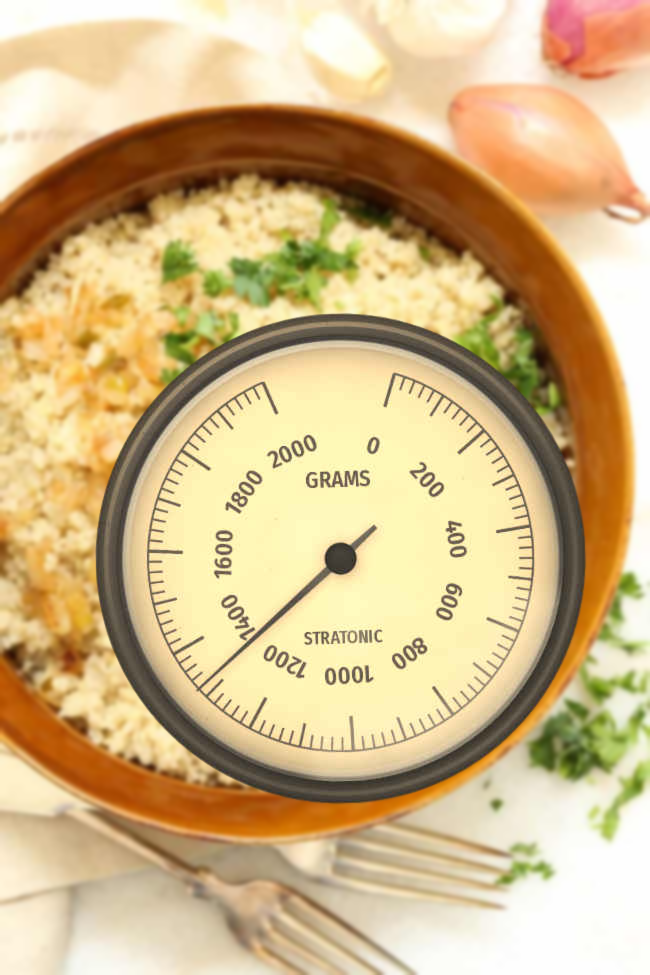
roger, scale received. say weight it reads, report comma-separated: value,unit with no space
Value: 1320,g
